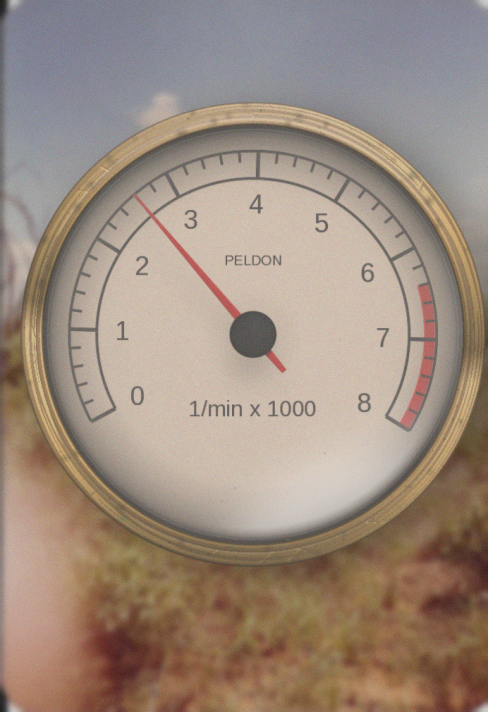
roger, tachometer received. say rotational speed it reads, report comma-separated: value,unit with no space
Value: 2600,rpm
